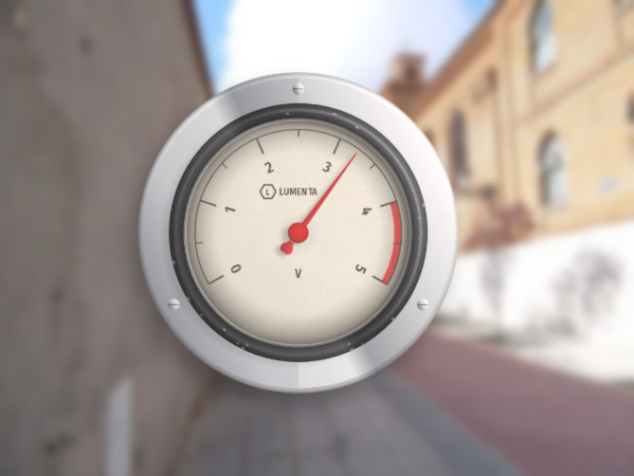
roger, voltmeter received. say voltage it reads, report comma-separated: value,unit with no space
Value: 3.25,V
